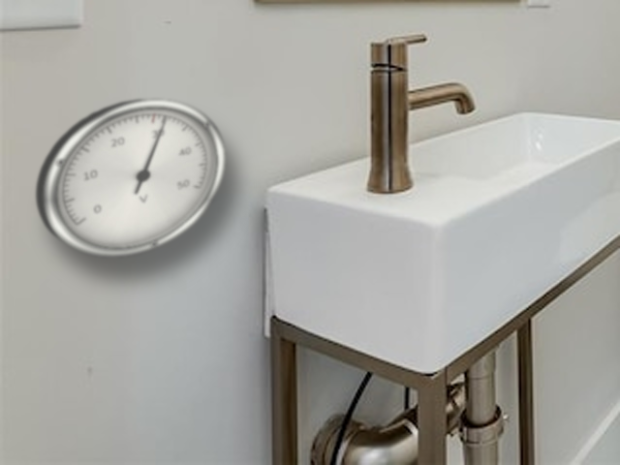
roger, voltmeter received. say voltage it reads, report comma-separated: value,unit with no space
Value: 30,V
